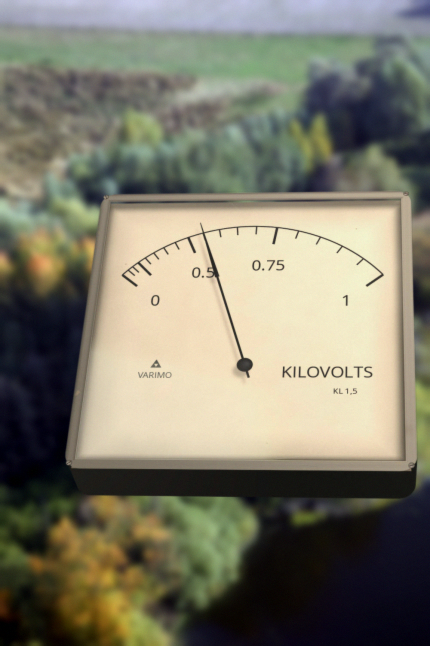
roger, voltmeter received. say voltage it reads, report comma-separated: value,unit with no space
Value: 0.55,kV
